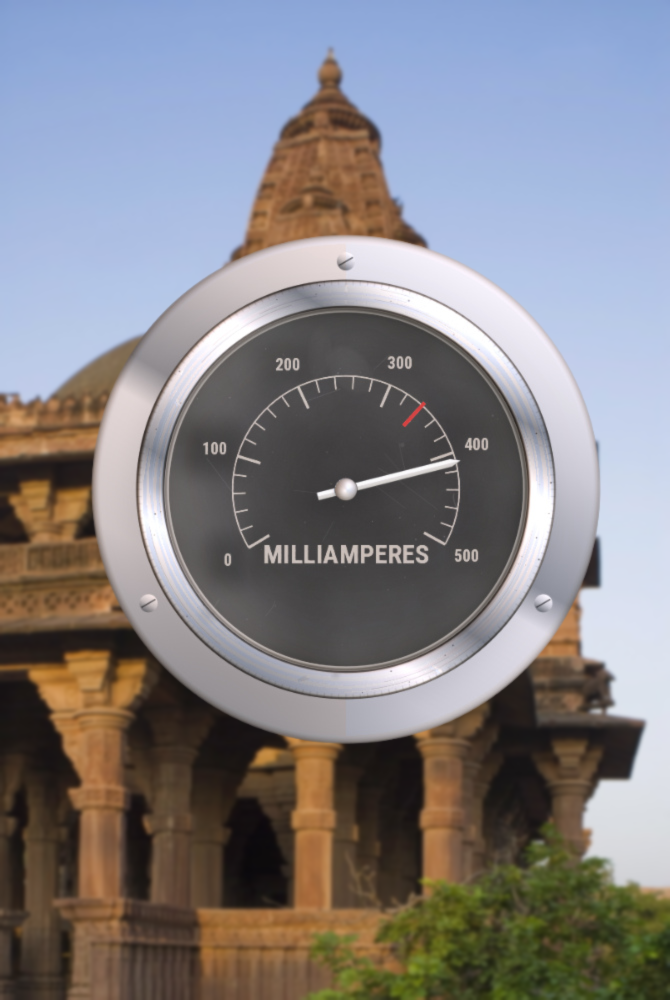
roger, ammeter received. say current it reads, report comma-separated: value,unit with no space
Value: 410,mA
